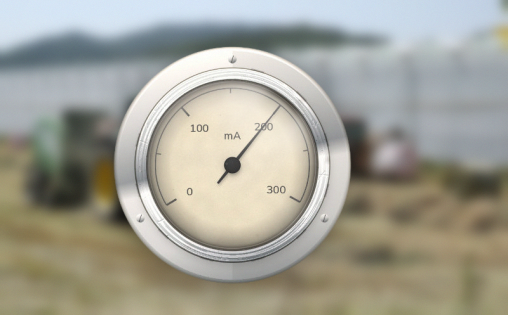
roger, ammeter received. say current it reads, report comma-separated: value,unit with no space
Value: 200,mA
